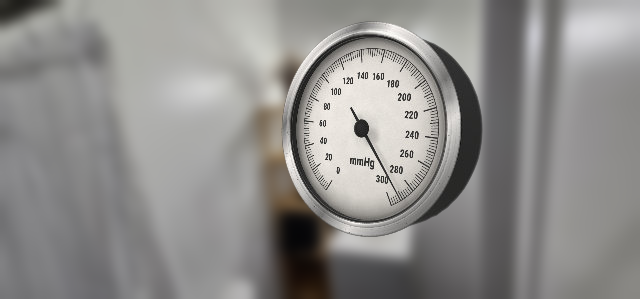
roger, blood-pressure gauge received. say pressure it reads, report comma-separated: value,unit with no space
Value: 290,mmHg
